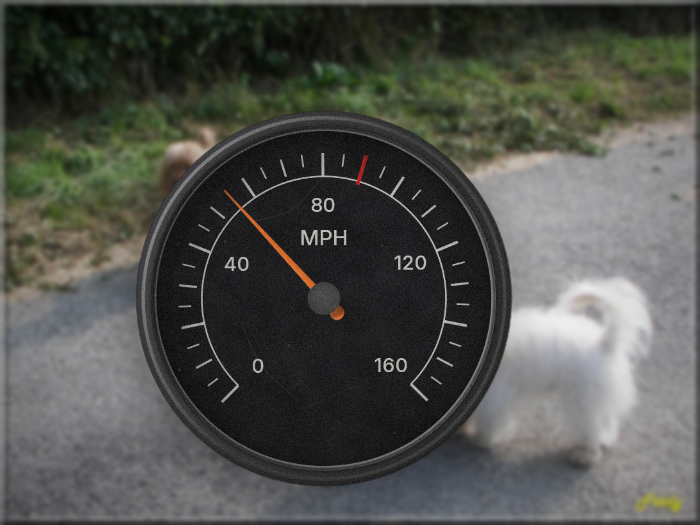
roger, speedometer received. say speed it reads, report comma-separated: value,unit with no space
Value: 55,mph
